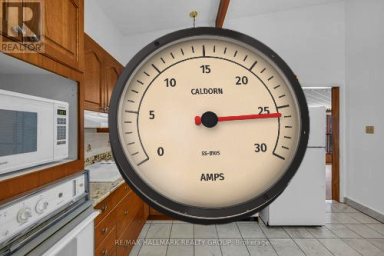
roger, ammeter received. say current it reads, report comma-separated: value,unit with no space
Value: 26,A
